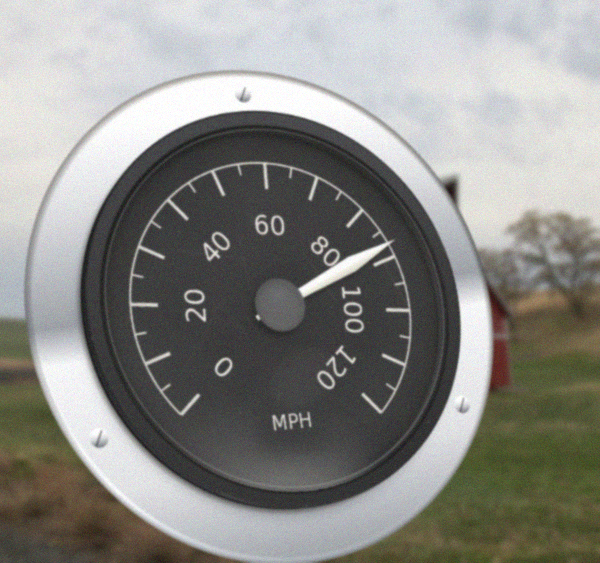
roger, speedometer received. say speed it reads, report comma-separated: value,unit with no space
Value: 87.5,mph
